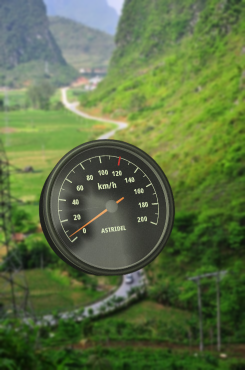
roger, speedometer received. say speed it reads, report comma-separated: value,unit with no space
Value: 5,km/h
